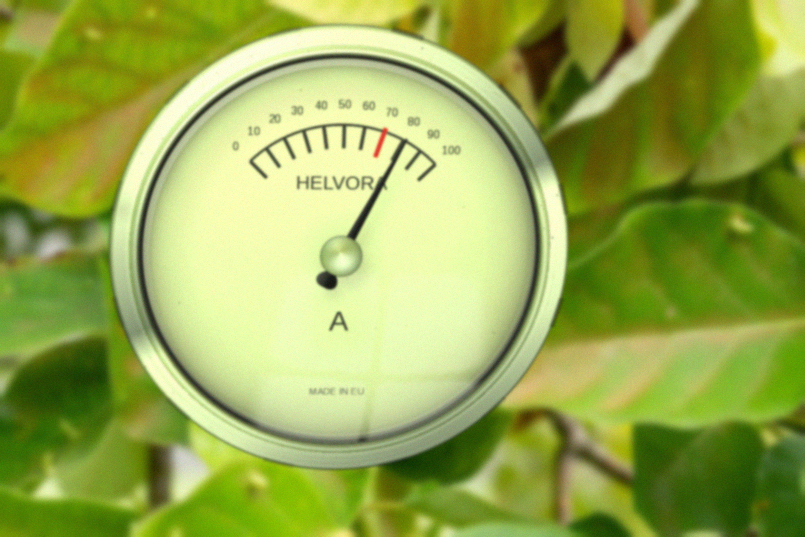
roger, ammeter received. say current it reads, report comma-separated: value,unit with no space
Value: 80,A
